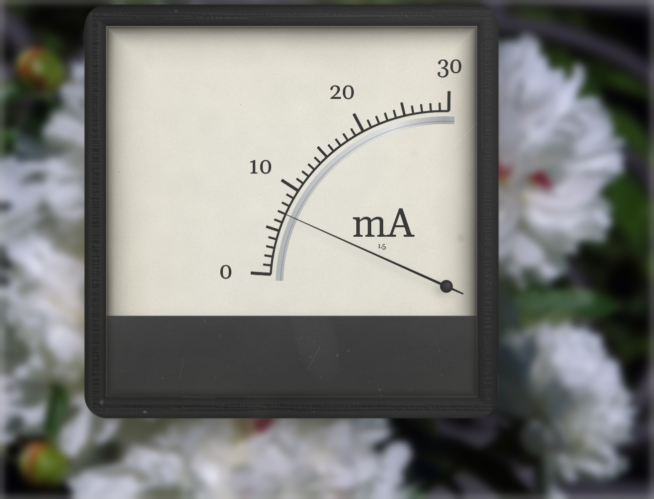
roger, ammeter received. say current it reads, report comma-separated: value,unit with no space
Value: 7,mA
